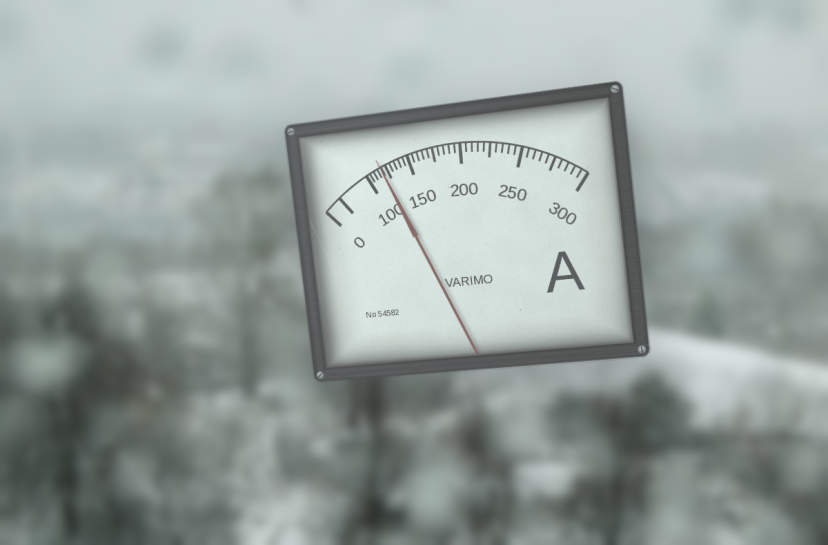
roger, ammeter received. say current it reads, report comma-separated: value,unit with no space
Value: 120,A
